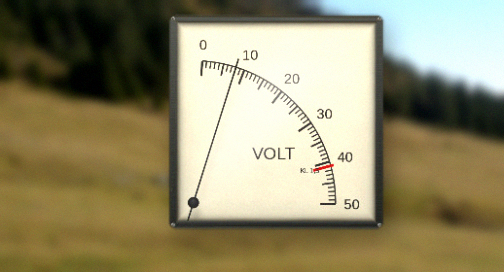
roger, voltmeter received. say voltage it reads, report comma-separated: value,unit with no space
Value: 8,V
